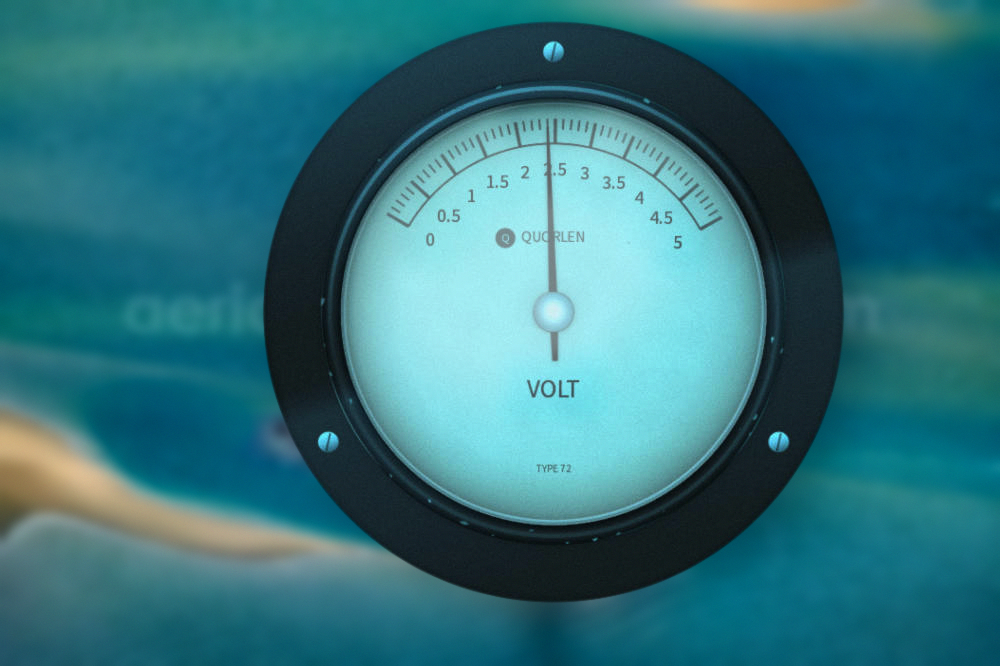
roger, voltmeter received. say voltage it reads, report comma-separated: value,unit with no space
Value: 2.4,V
